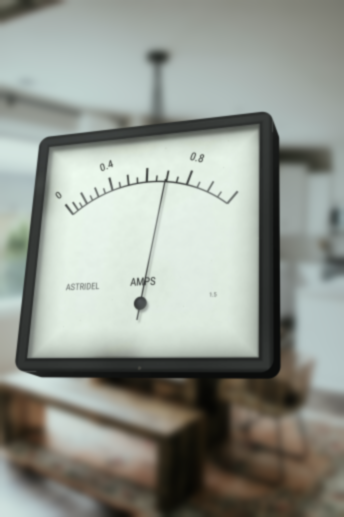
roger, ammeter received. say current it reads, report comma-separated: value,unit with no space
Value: 0.7,A
